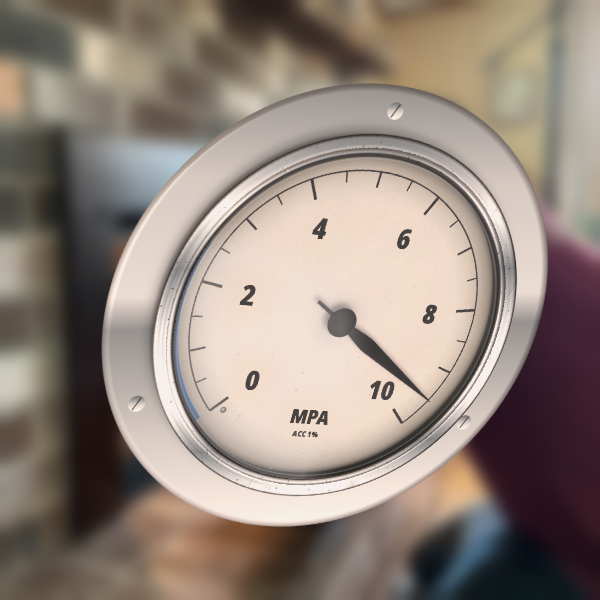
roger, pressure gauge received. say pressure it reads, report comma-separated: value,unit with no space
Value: 9.5,MPa
